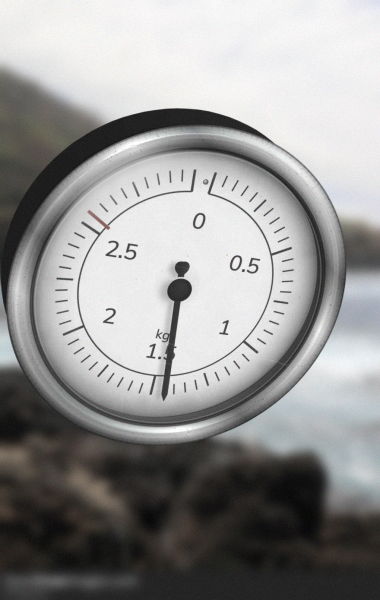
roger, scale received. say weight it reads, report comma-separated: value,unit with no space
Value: 1.45,kg
